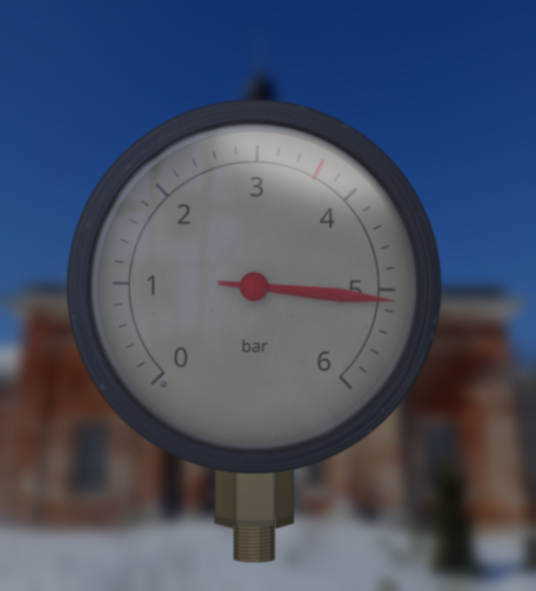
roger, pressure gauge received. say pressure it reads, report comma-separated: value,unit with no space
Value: 5.1,bar
